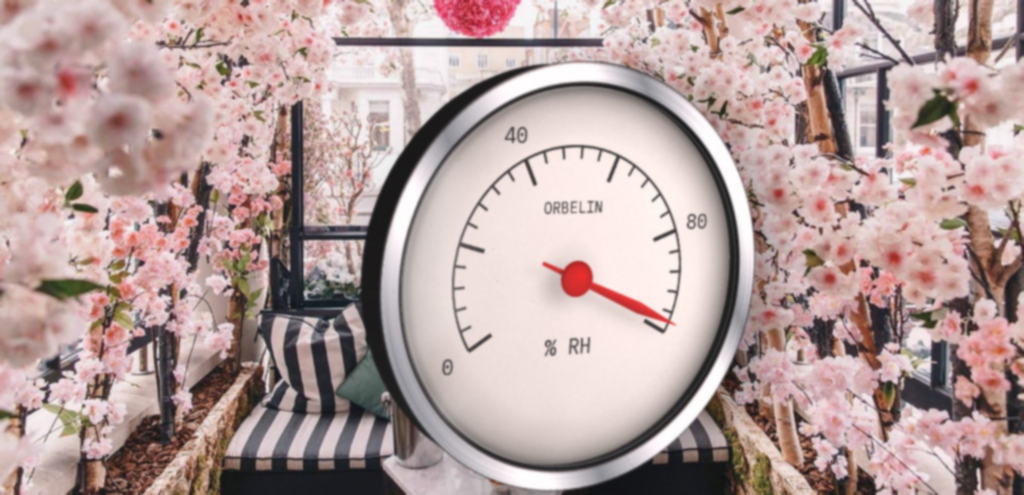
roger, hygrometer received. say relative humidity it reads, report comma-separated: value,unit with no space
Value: 98,%
